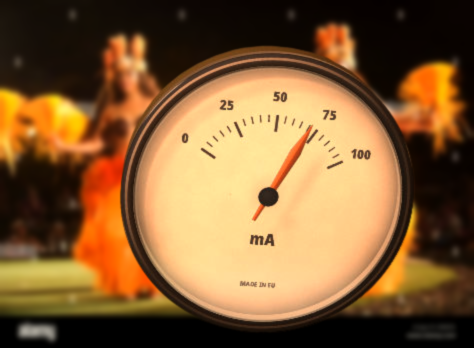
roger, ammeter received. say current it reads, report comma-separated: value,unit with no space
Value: 70,mA
